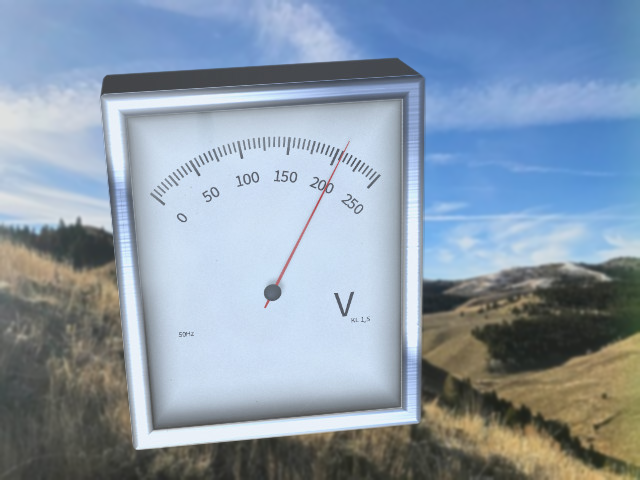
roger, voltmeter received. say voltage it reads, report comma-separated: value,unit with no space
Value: 205,V
